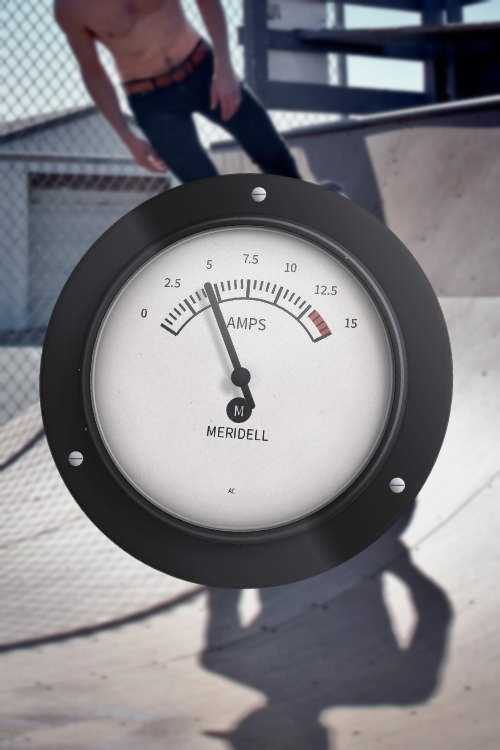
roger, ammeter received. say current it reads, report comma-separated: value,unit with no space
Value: 4.5,A
